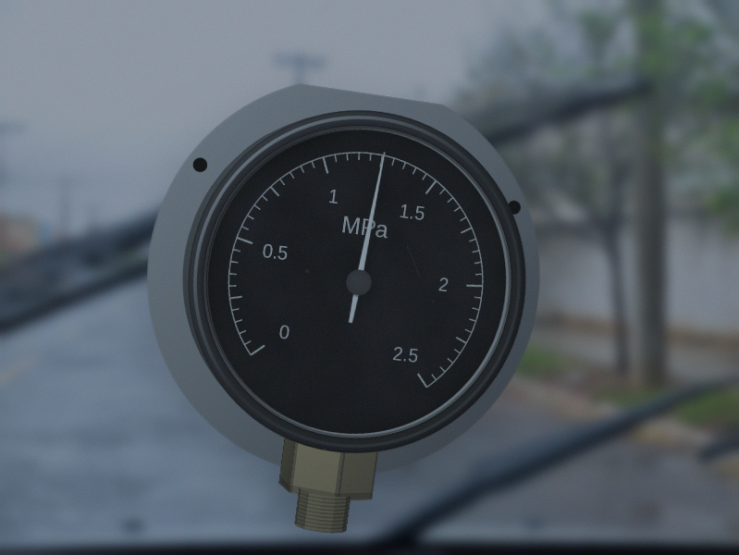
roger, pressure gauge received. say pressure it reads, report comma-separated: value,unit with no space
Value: 1.25,MPa
